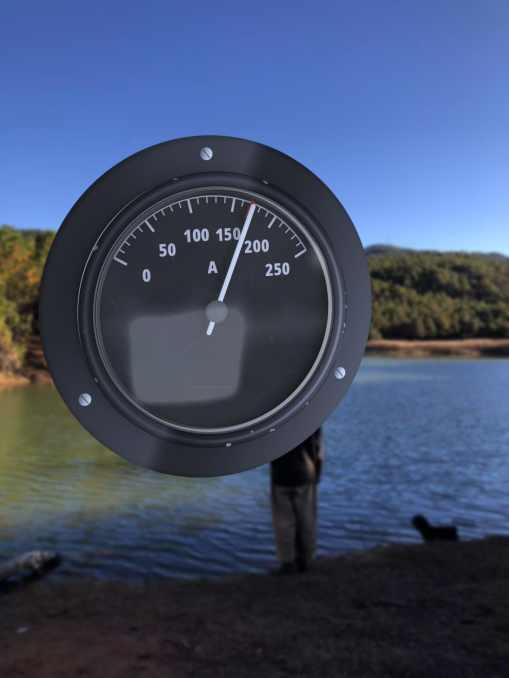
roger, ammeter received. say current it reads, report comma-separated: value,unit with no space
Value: 170,A
